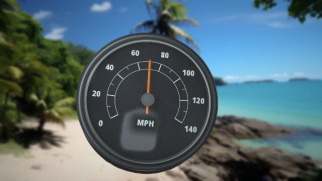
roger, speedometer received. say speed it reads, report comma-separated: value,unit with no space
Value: 70,mph
